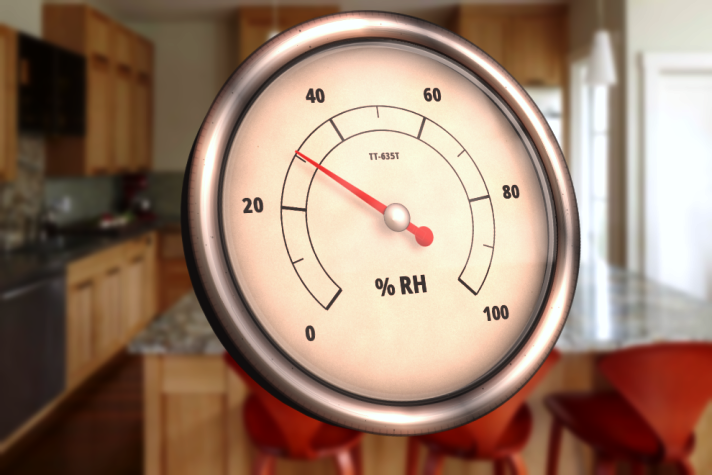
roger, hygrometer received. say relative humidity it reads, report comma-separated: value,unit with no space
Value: 30,%
